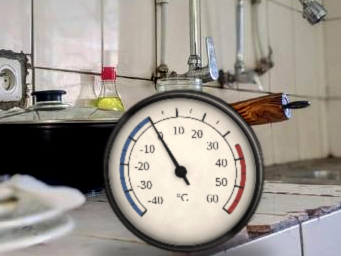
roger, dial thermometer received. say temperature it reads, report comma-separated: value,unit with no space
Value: 0,°C
